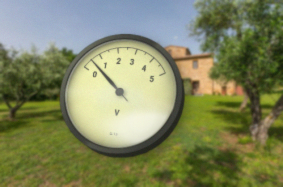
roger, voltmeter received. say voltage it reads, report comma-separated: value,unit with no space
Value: 0.5,V
